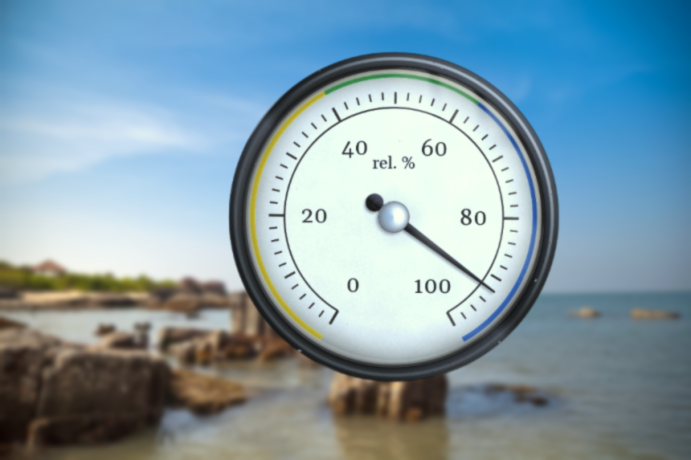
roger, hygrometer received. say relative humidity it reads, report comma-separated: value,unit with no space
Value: 92,%
